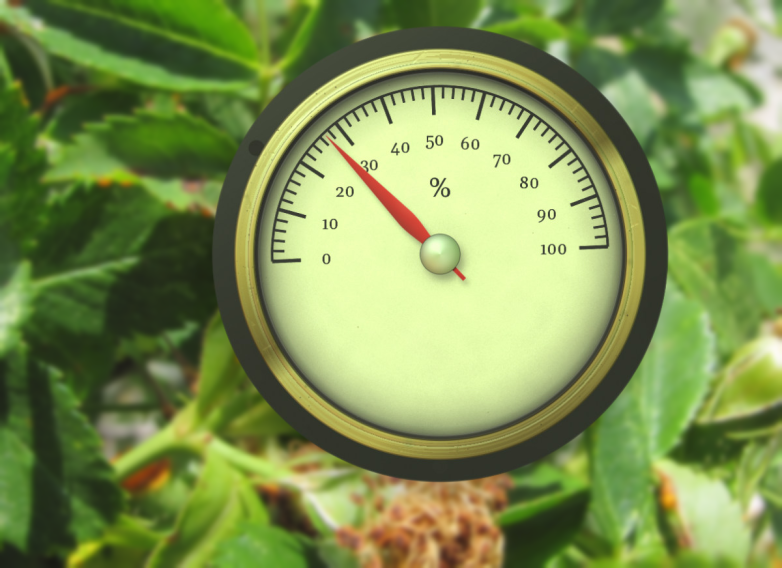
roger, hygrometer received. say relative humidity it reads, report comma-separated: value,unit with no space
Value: 27,%
